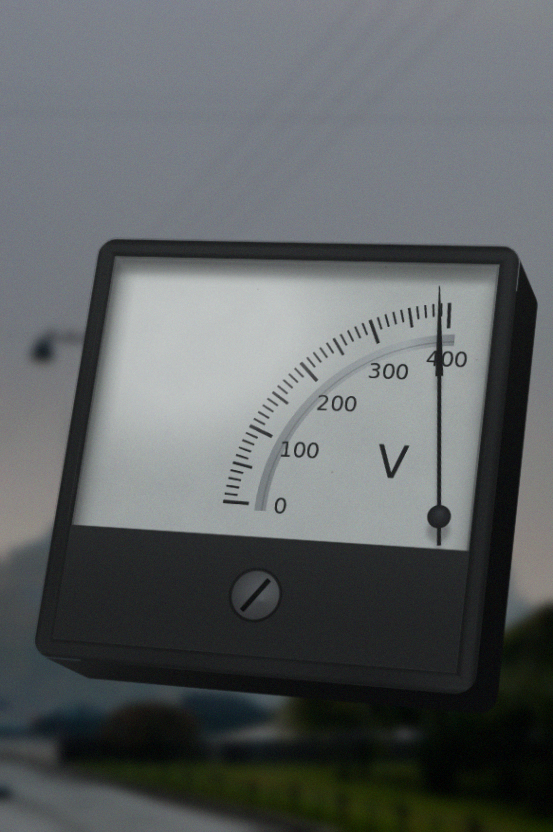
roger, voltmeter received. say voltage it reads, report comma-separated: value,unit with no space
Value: 390,V
